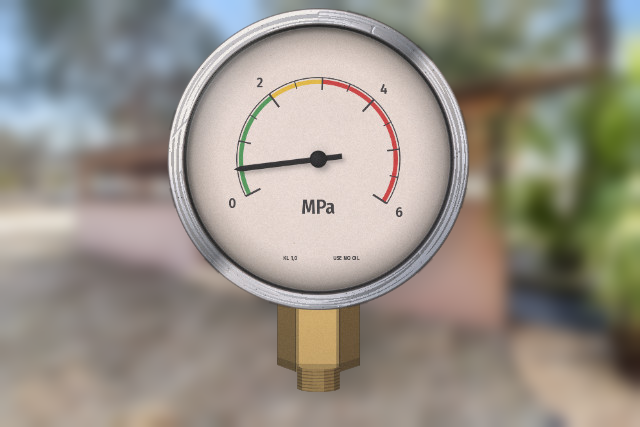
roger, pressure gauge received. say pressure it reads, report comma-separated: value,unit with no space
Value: 0.5,MPa
